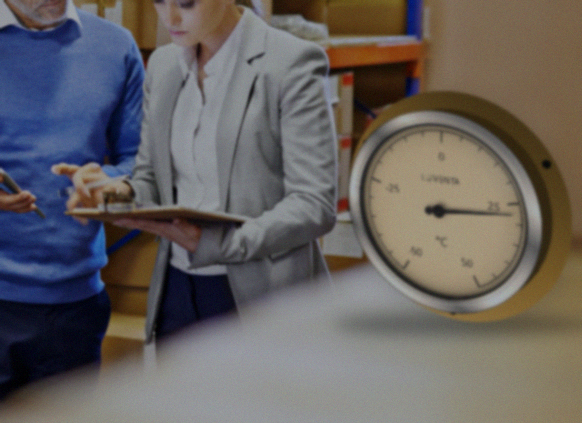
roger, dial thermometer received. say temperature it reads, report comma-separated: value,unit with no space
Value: 27.5,°C
